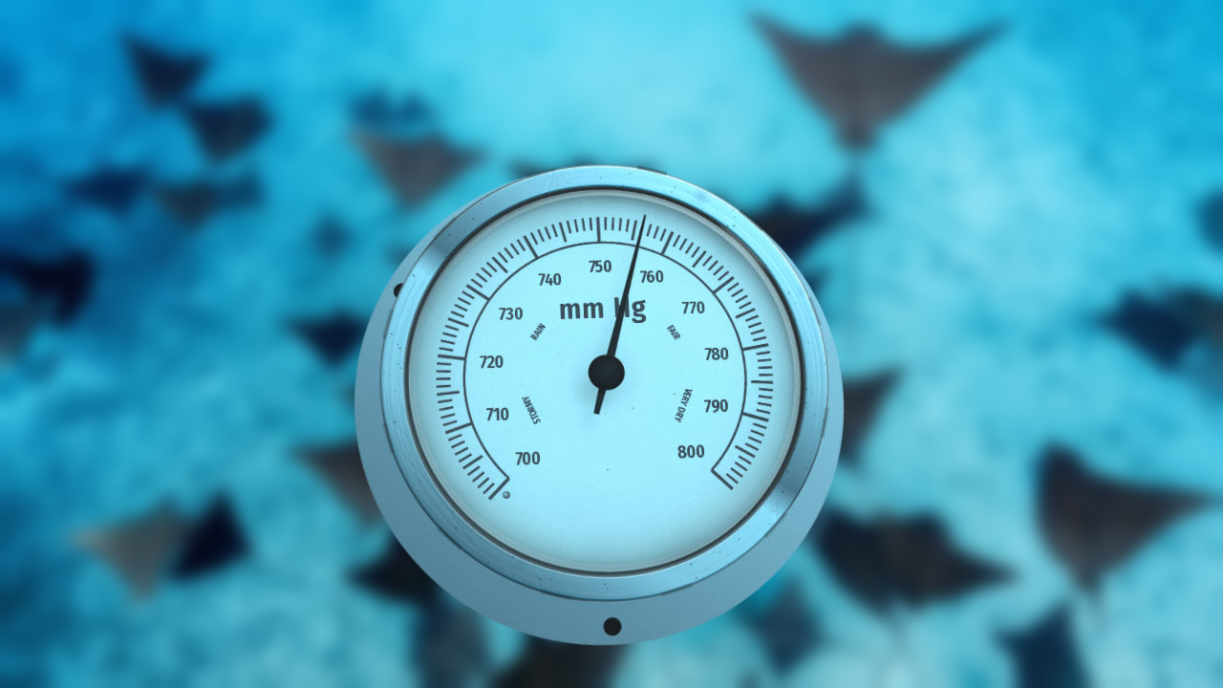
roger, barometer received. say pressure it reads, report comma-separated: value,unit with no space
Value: 756,mmHg
